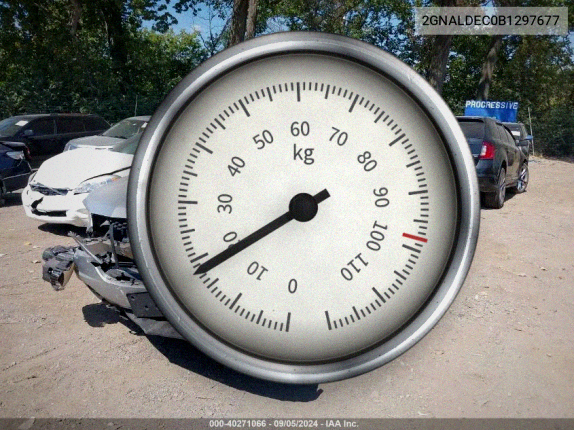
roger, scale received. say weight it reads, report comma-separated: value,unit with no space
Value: 18,kg
